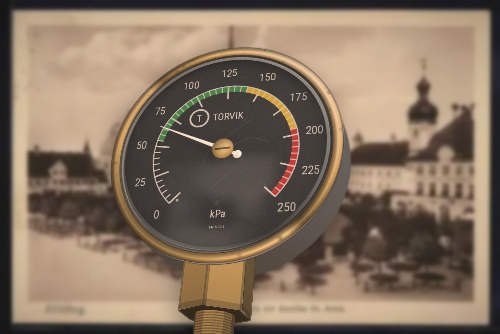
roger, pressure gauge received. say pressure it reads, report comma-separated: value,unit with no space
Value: 65,kPa
